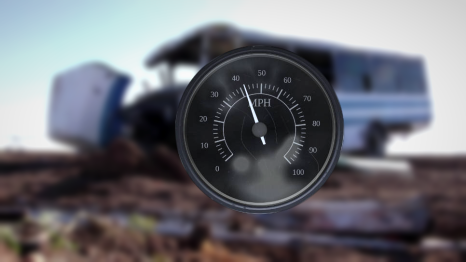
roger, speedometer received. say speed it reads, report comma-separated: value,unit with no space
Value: 42,mph
